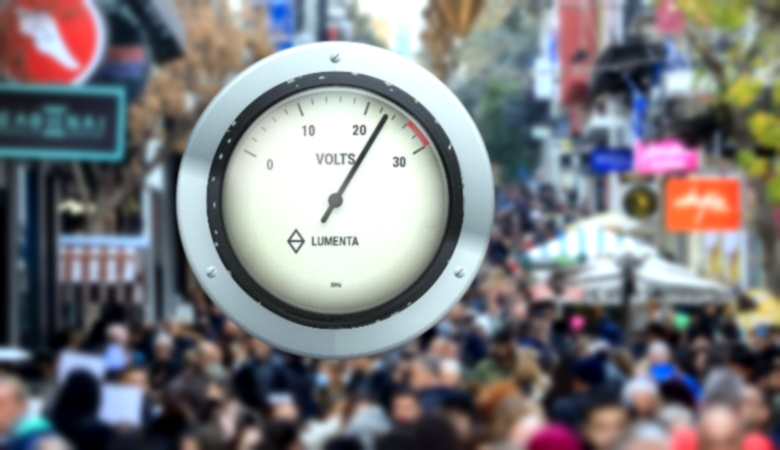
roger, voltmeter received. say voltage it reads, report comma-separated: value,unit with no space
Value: 23,V
